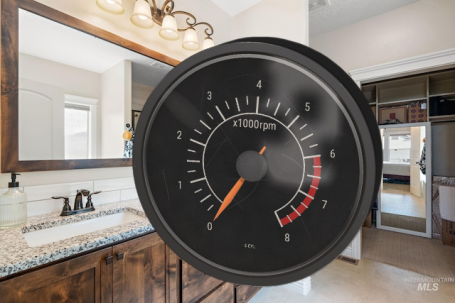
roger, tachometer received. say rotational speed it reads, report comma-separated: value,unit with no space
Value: 0,rpm
